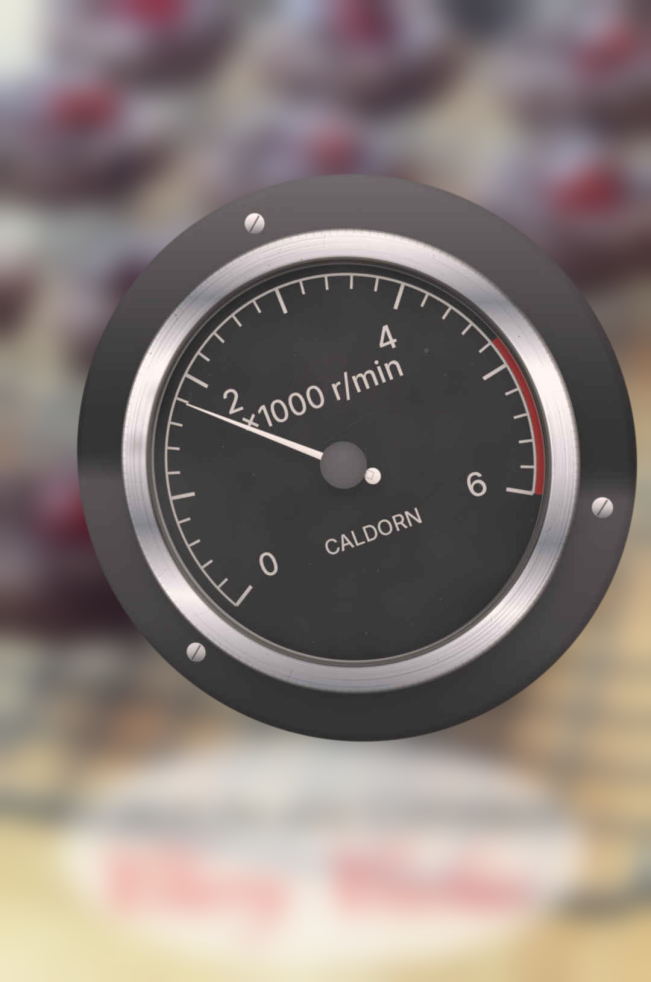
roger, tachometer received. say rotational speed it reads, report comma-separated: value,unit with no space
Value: 1800,rpm
